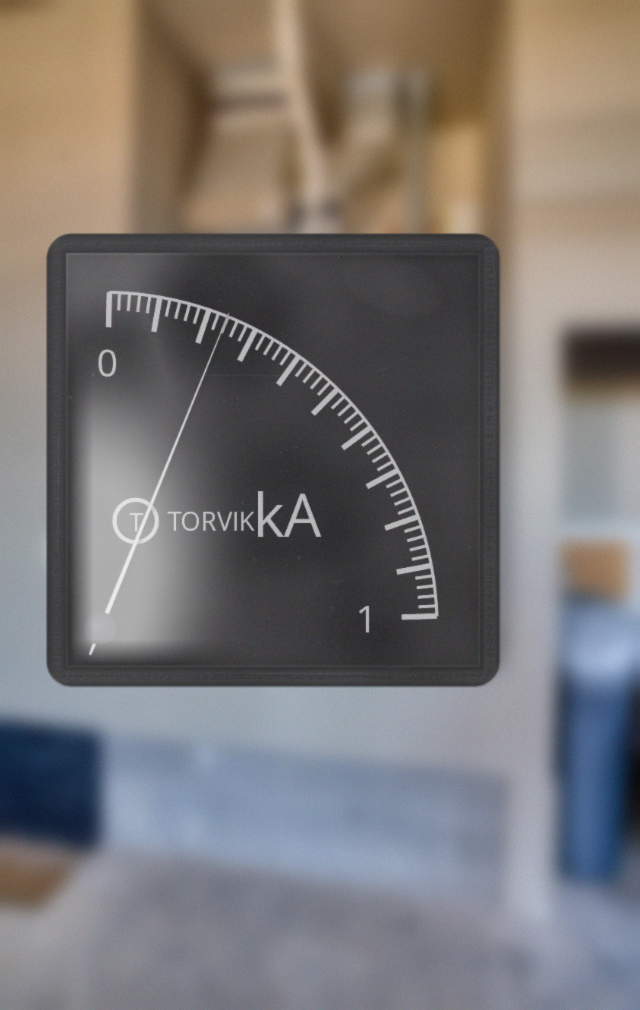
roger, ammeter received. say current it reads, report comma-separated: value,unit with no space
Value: 0.24,kA
